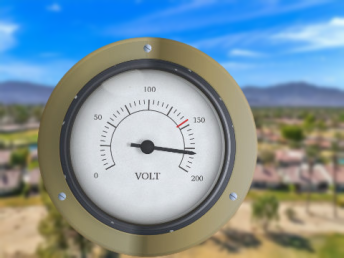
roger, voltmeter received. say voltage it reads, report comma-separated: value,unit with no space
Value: 180,V
